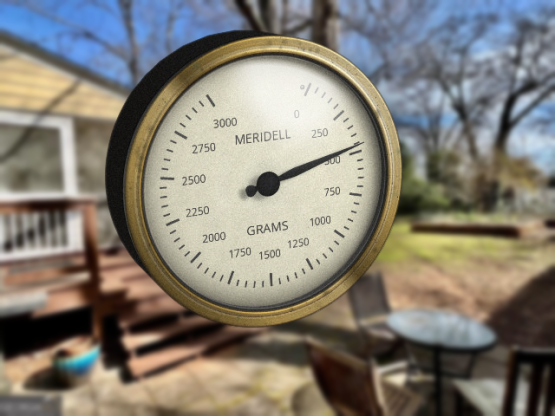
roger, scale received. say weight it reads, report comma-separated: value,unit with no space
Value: 450,g
